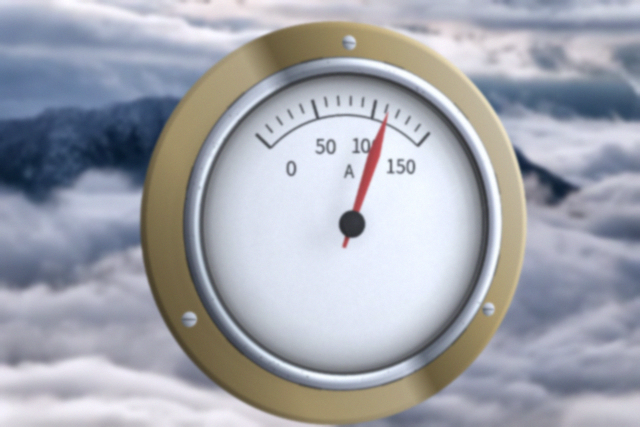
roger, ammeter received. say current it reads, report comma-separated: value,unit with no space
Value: 110,A
